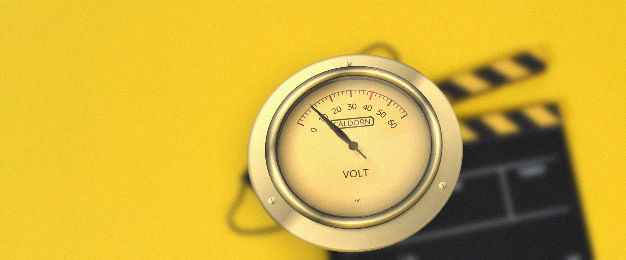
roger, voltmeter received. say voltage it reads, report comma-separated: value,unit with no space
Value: 10,V
